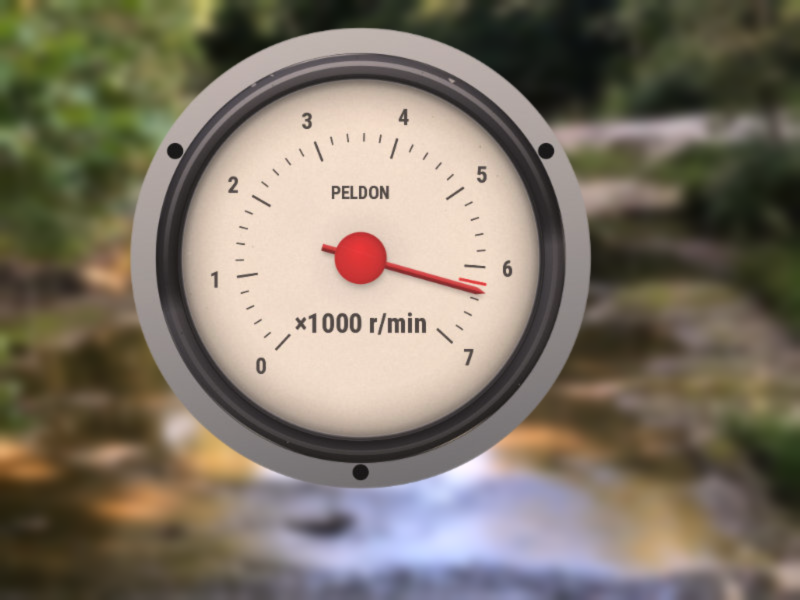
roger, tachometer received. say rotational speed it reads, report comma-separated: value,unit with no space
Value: 6300,rpm
